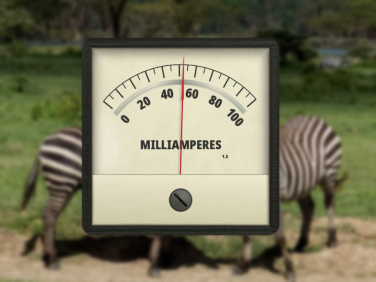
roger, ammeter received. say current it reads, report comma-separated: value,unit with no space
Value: 52.5,mA
